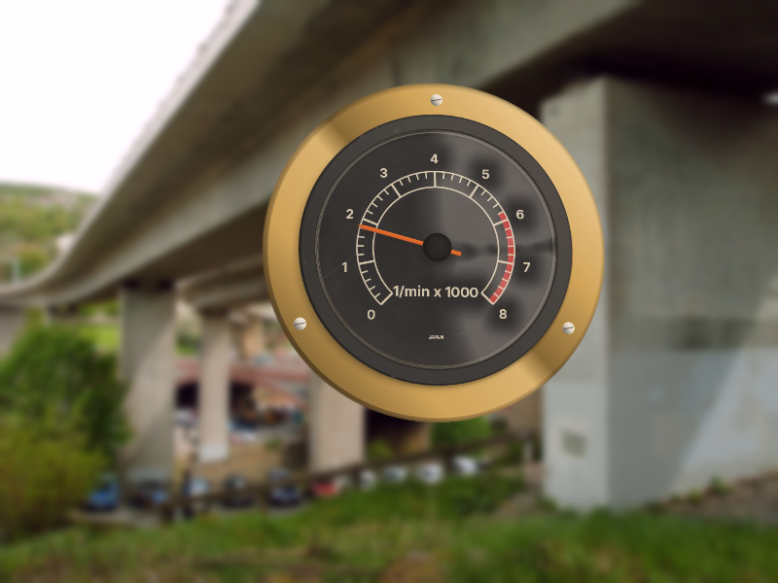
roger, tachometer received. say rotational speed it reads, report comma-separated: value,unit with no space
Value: 1800,rpm
